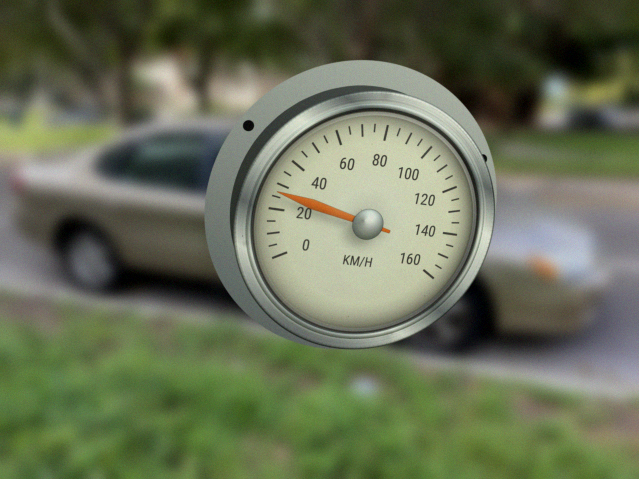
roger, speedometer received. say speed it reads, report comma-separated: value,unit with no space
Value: 27.5,km/h
